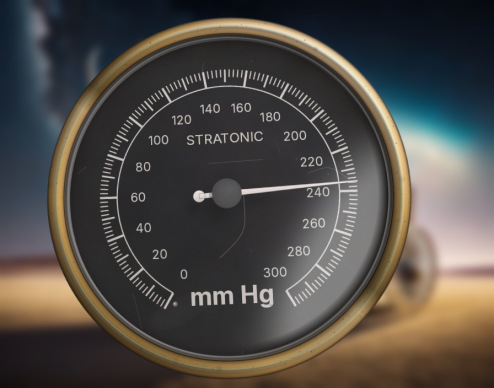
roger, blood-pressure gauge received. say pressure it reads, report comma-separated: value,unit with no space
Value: 236,mmHg
